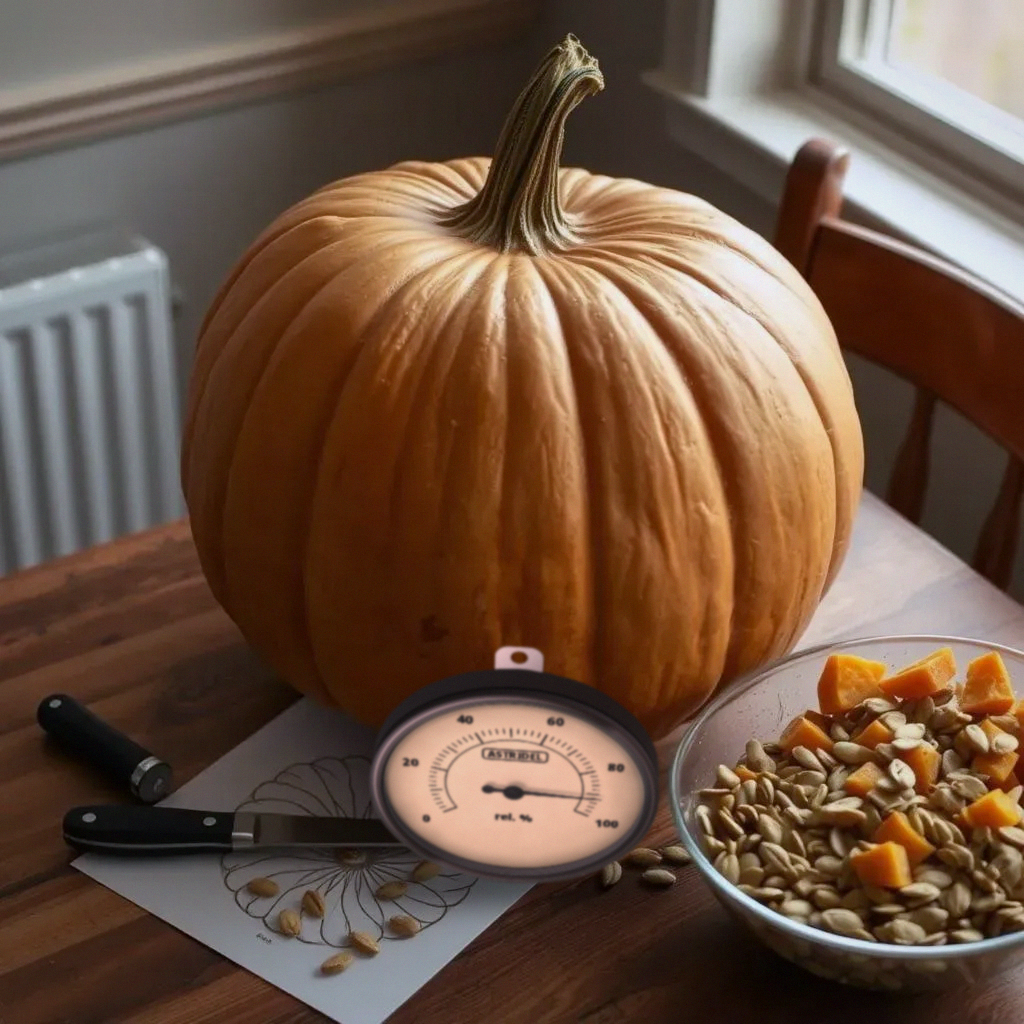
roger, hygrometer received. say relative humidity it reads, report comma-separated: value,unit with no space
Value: 90,%
